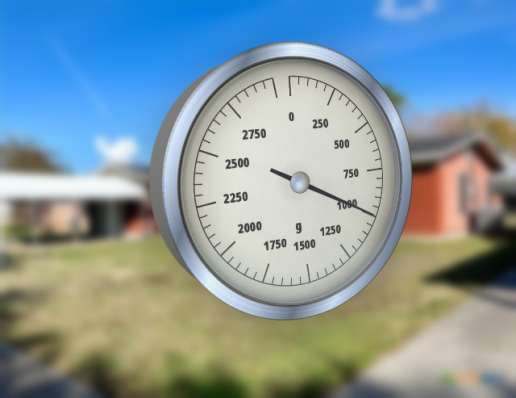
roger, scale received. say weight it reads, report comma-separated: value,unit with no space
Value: 1000,g
